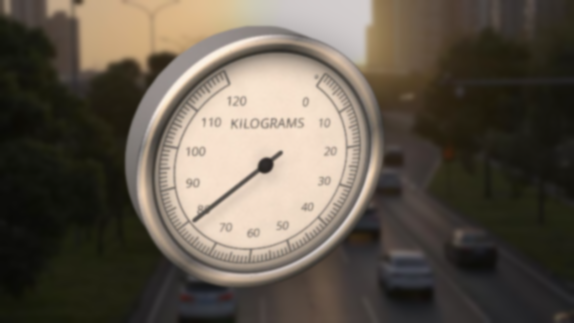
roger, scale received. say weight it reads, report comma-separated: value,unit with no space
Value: 80,kg
